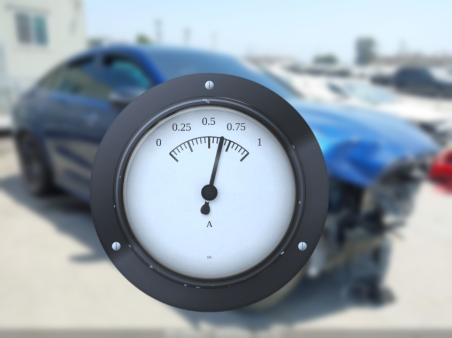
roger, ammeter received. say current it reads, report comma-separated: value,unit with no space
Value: 0.65,A
